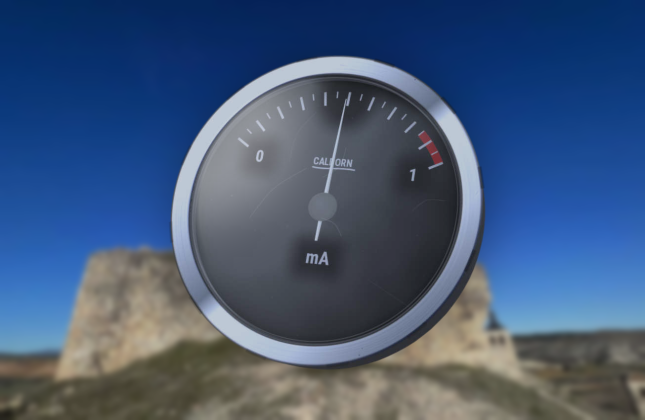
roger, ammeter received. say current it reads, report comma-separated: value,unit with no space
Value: 0.5,mA
